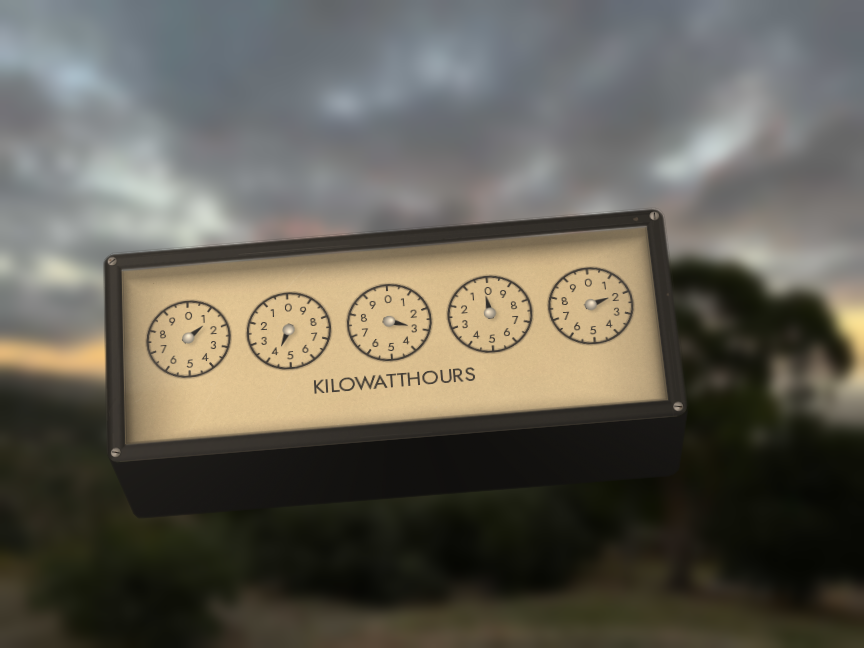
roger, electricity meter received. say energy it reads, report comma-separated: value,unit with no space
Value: 14302,kWh
